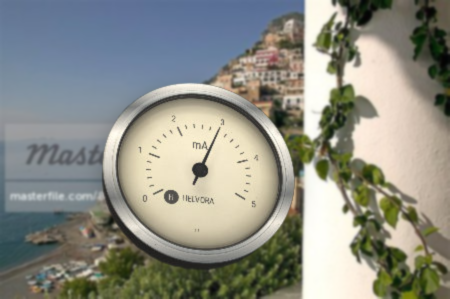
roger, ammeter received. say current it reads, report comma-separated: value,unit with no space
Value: 3,mA
